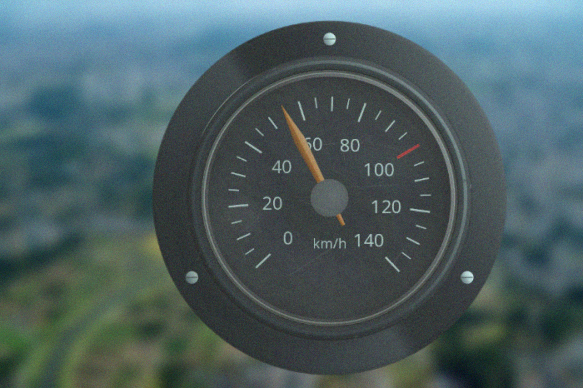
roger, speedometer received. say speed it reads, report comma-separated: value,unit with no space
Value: 55,km/h
